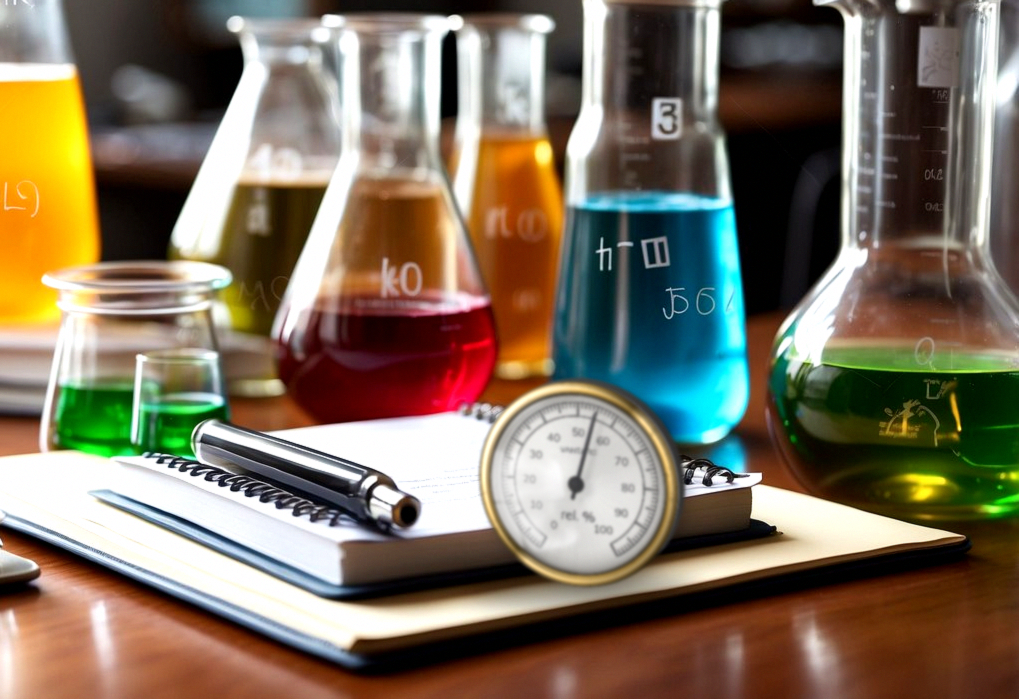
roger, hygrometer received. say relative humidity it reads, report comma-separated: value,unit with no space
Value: 55,%
